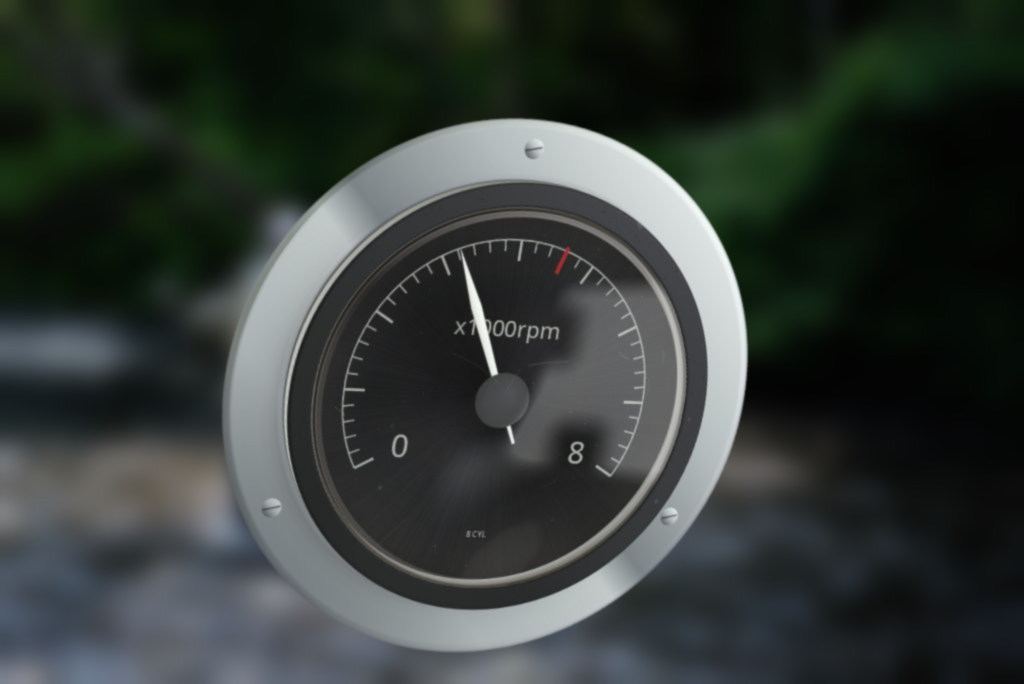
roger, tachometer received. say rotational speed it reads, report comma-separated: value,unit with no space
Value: 3200,rpm
